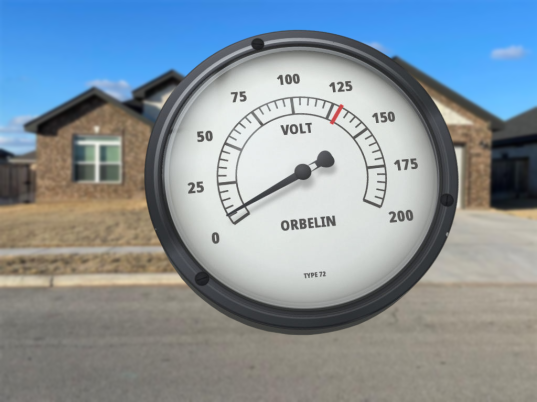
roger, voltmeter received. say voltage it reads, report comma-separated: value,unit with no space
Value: 5,V
